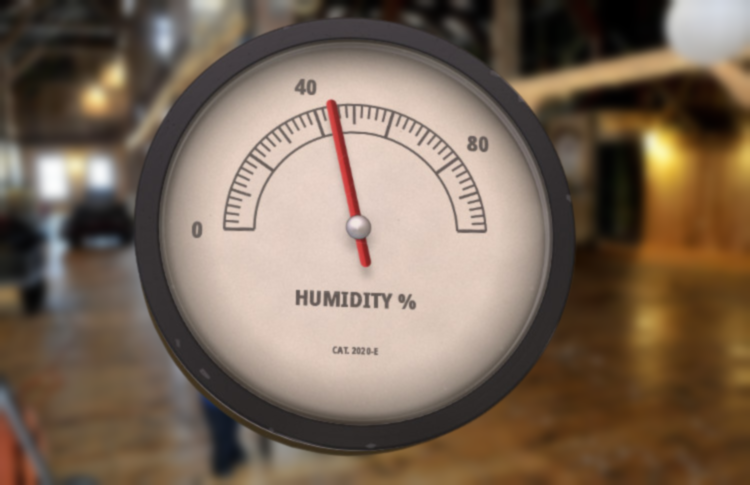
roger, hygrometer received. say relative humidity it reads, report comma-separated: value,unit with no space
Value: 44,%
